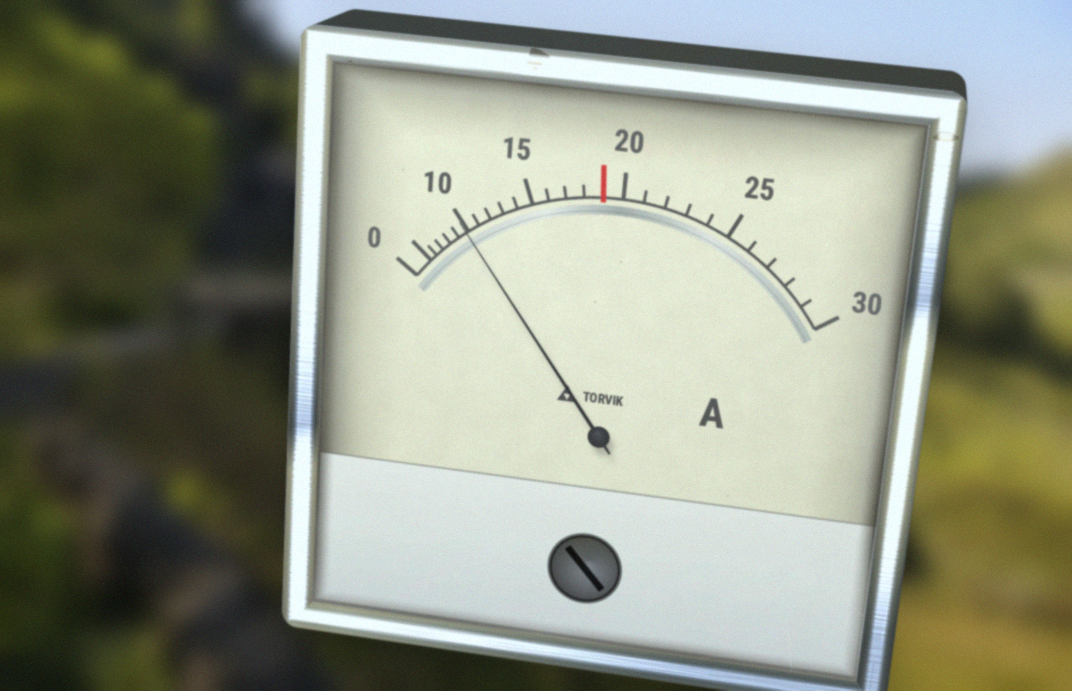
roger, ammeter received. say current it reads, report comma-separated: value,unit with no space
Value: 10,A
